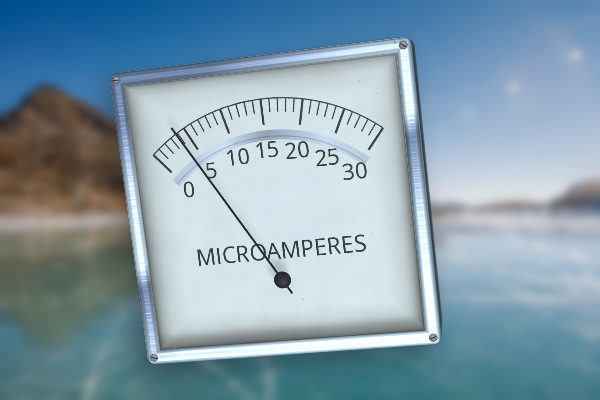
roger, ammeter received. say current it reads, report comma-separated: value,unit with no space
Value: 4,µA
